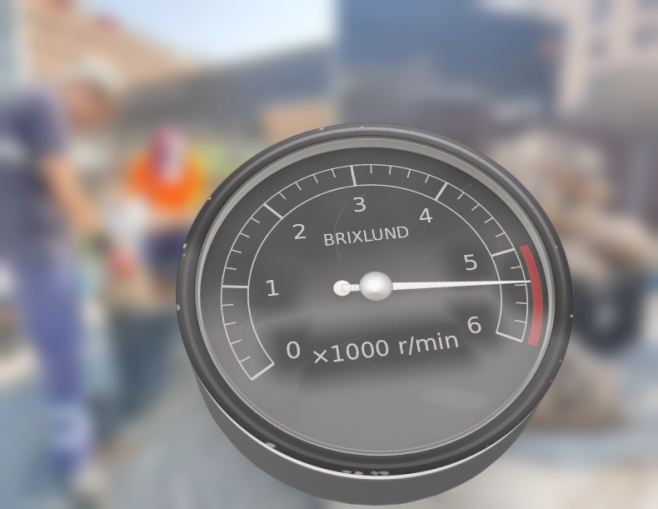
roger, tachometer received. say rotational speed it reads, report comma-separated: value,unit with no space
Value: 5400,rpm
